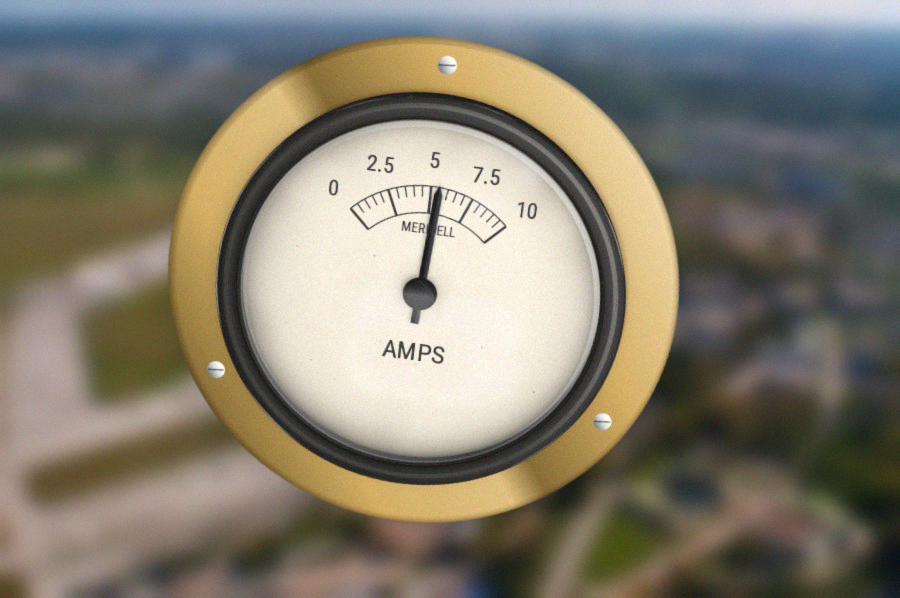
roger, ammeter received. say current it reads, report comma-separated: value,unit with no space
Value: 5.5,A
